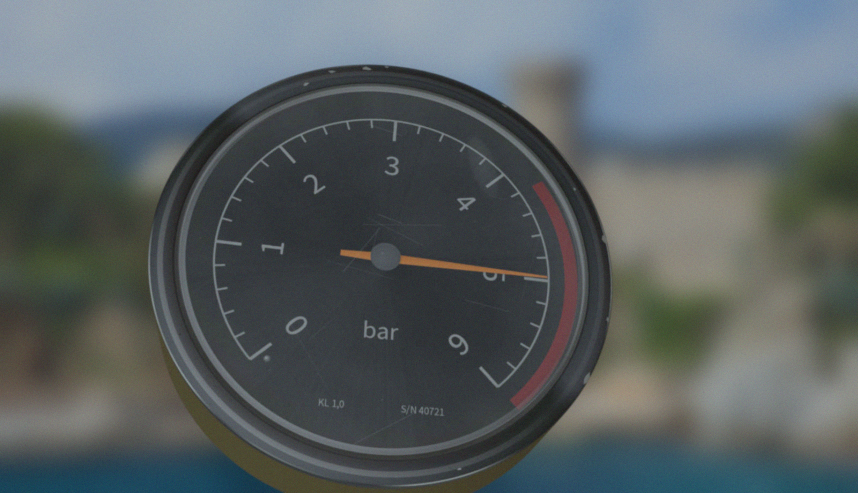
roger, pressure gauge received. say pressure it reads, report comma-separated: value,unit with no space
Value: 5,bar
